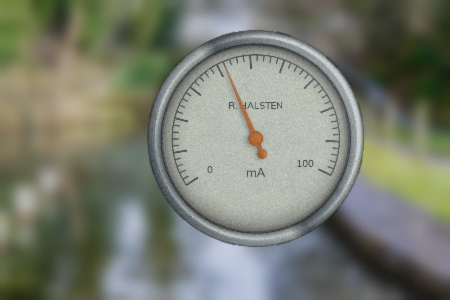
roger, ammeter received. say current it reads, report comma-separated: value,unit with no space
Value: 42,mA
